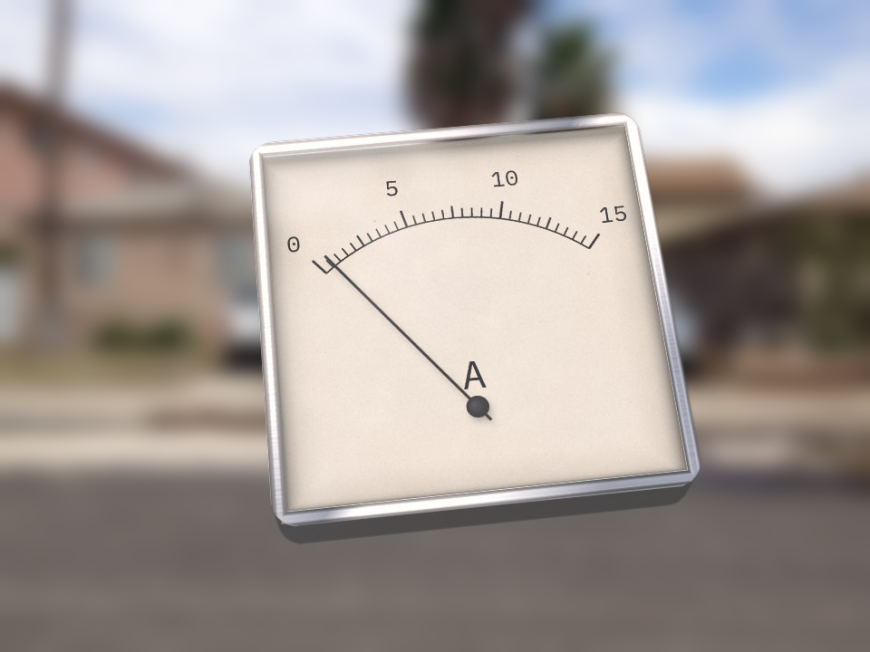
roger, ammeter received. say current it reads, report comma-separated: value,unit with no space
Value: 0.5,A
